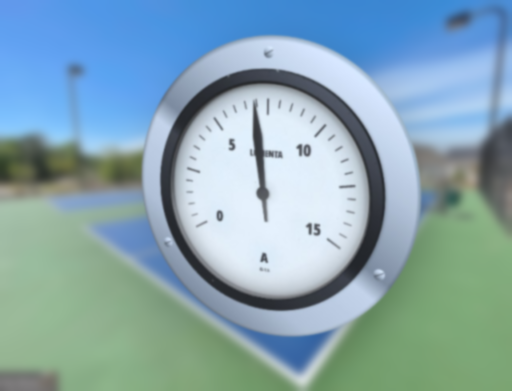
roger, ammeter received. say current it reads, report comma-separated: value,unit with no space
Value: 7,A
